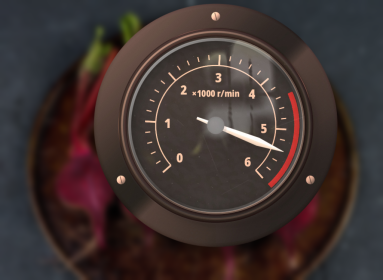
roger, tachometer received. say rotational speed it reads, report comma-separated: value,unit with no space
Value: 5400,rpm
